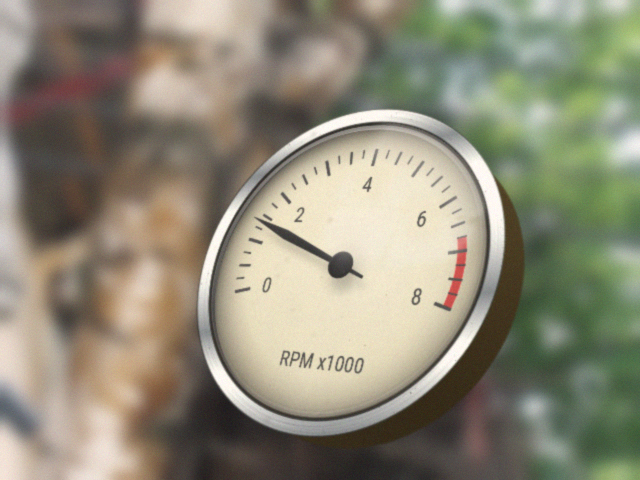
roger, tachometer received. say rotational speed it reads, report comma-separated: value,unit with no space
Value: 1375,rpm
